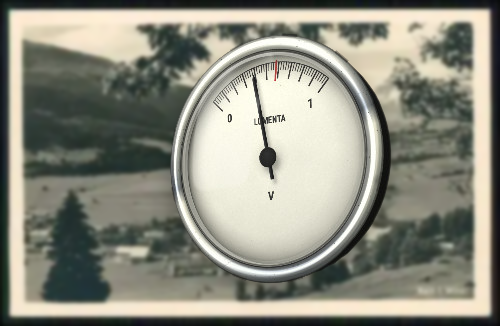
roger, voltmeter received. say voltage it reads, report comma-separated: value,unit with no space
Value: 0.4,V
